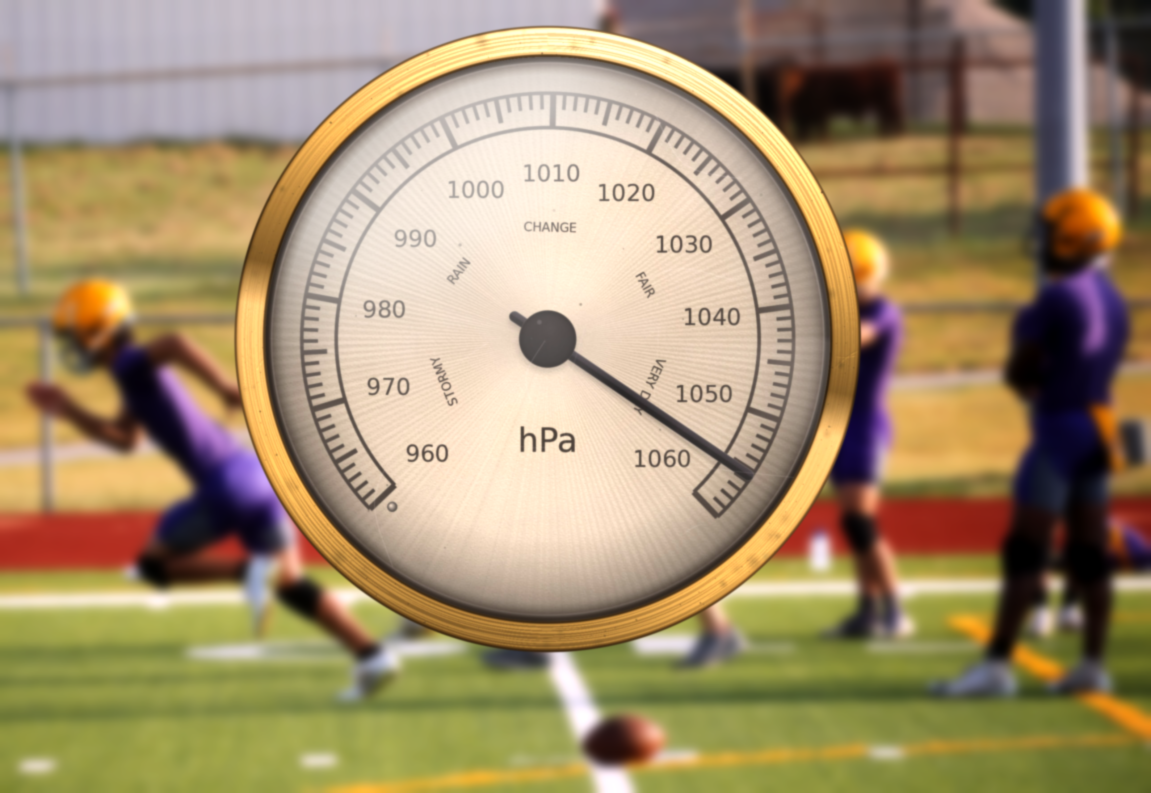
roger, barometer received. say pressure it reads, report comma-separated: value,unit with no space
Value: 1055.5,hPa
